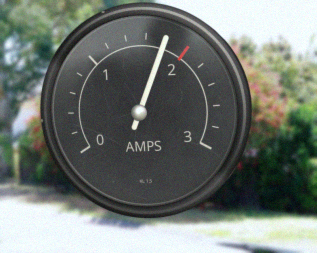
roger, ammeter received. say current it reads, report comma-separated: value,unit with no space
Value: 1.8,A
